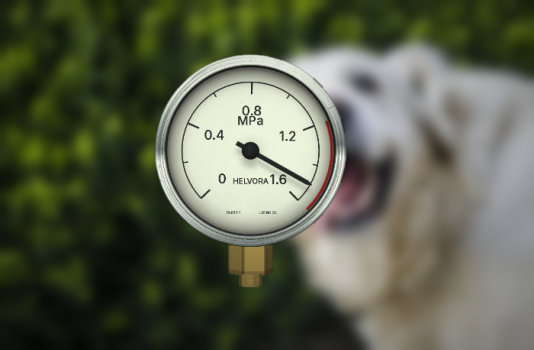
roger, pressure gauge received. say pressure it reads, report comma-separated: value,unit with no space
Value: 1.5,MPa
